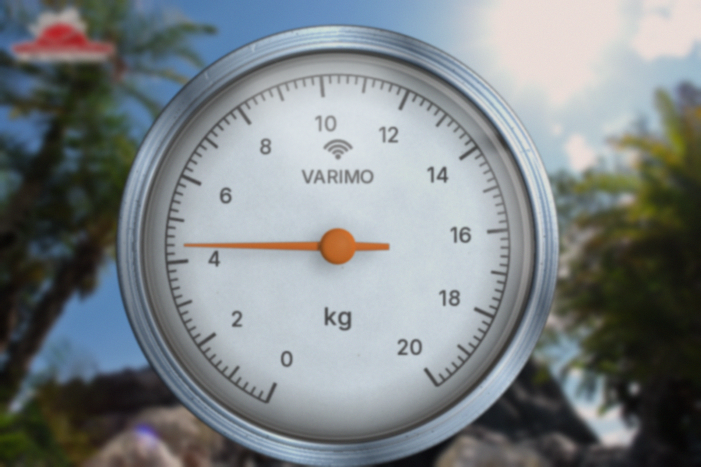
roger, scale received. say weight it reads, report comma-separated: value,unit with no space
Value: 4.4,kg
